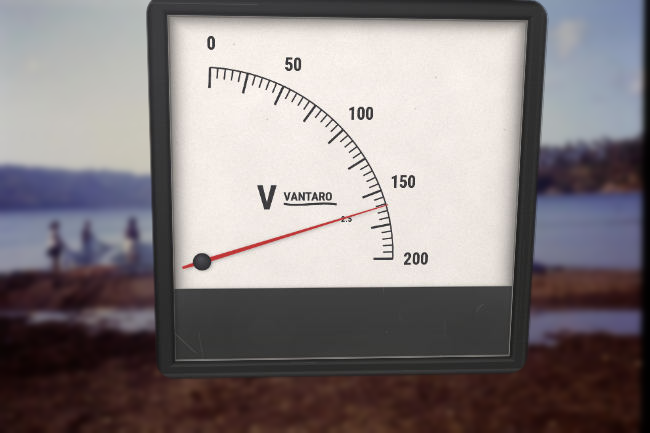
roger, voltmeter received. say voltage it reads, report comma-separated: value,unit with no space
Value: 160,V
